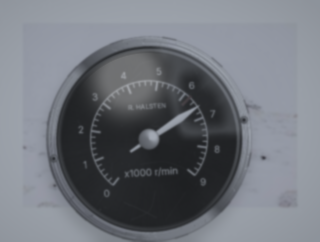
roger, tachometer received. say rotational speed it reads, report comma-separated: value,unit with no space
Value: 6600,rpm
